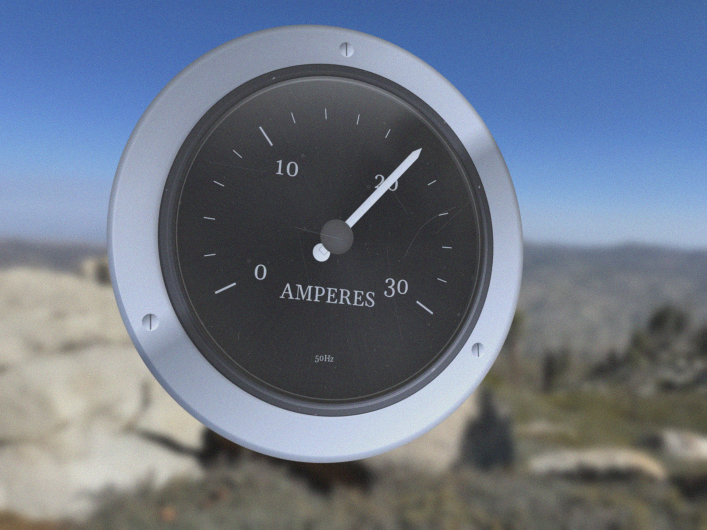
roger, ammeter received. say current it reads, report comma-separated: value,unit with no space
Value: 20,A
